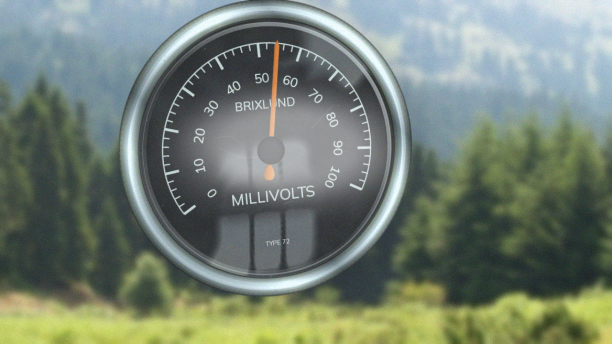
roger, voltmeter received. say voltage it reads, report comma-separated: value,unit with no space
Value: 54,mV
